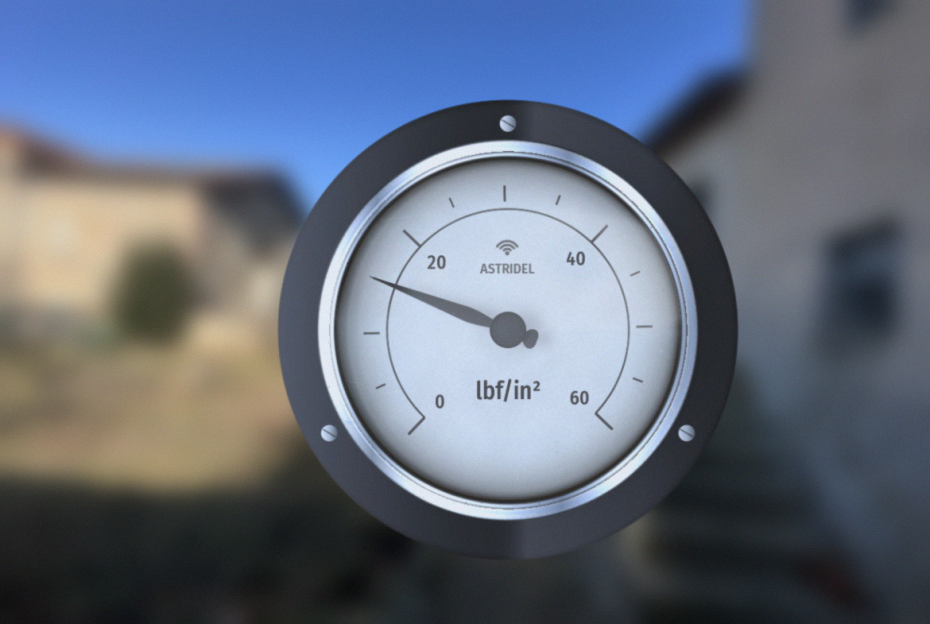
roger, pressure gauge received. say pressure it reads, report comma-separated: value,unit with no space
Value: 15,psi
